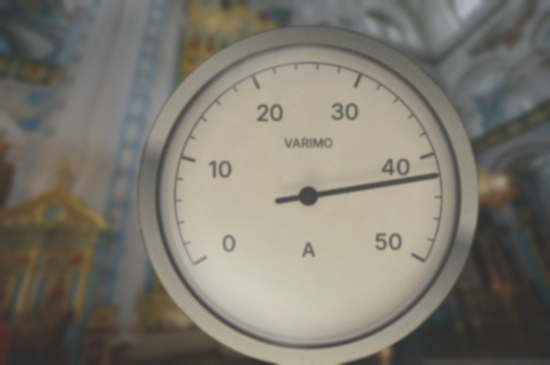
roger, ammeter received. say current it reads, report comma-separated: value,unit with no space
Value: 42,A
